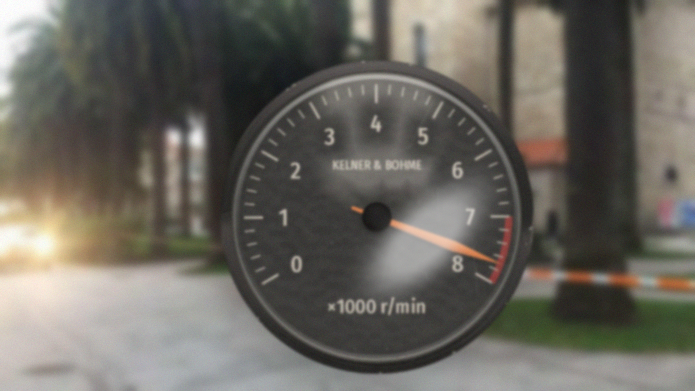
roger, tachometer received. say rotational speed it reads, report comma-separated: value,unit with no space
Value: 7700,rpm
